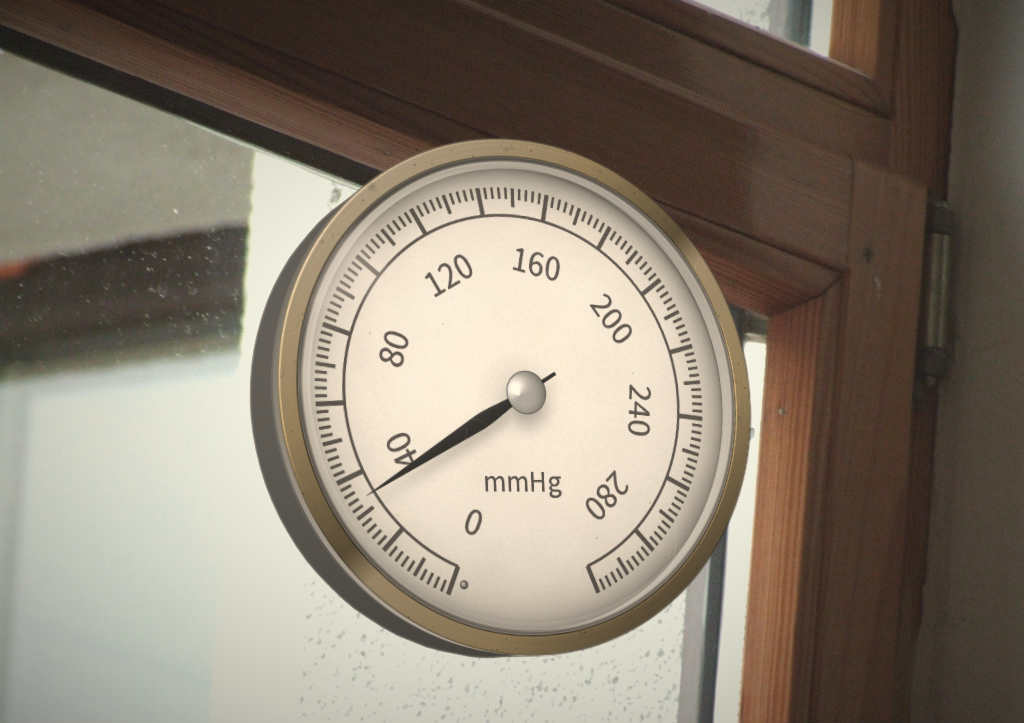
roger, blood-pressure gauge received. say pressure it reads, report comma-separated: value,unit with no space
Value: 34,mmHg
